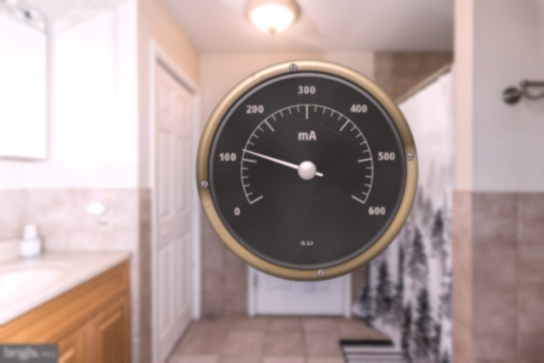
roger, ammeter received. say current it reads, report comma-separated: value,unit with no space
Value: 120,mA
